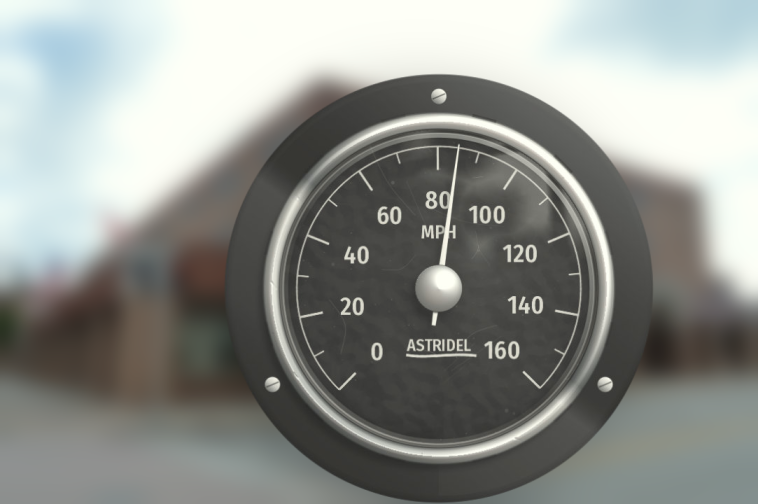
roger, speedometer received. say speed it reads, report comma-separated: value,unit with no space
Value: 85,mph
